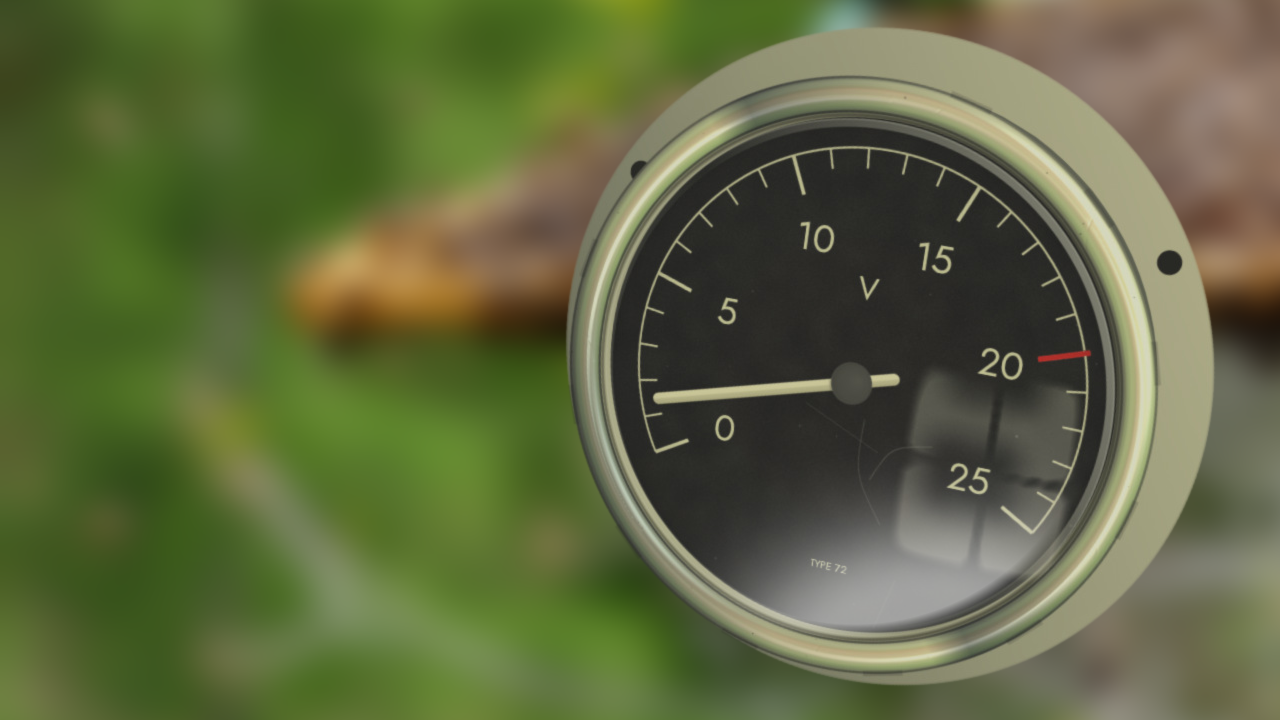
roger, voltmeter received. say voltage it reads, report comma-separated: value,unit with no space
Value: 1.5,V
